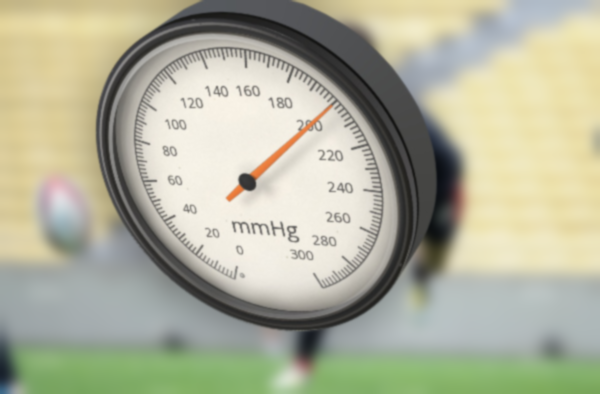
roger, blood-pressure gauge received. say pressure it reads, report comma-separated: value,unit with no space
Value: 200,mmHg
